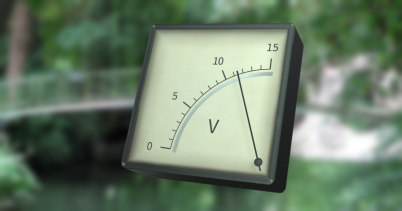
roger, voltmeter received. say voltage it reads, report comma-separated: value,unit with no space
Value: 11.5,V
